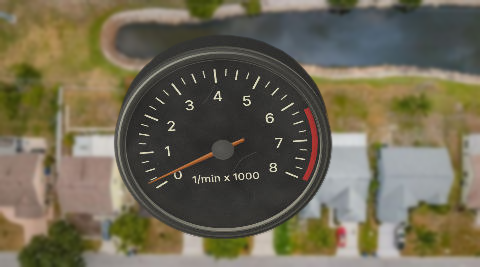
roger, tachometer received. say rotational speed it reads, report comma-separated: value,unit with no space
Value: 250,rpm
